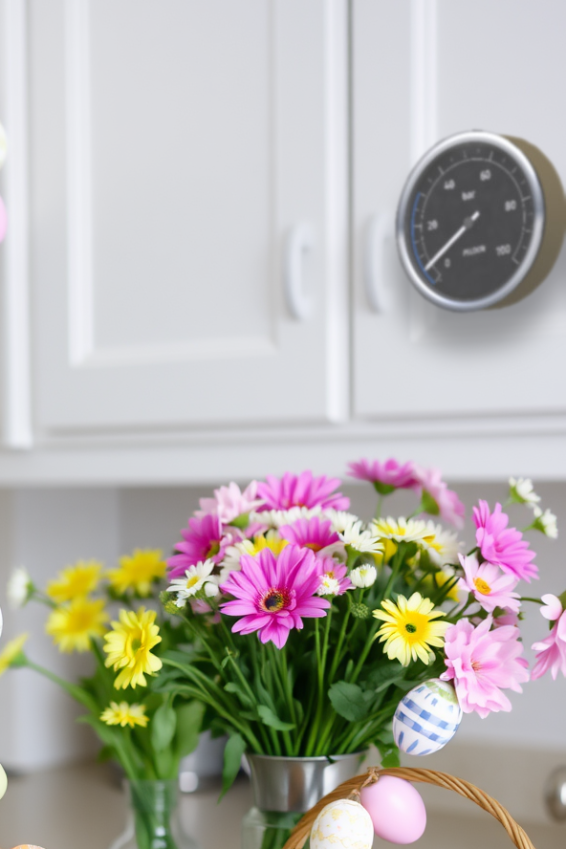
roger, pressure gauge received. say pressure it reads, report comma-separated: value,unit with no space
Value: 5,bar
